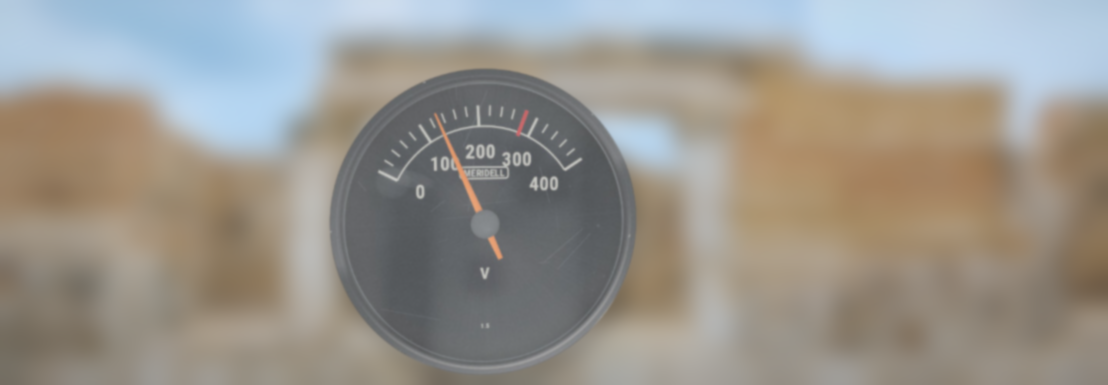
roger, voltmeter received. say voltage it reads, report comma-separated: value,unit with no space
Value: 130,V
